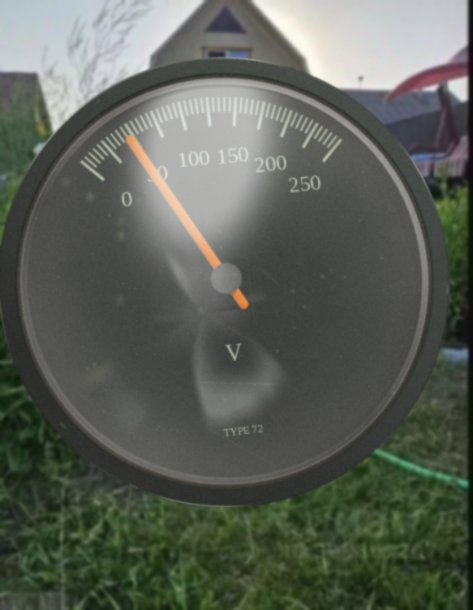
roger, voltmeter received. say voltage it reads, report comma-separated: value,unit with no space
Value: 45,V
